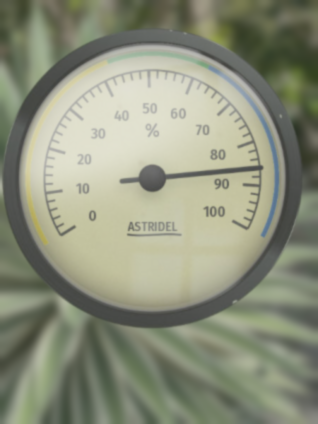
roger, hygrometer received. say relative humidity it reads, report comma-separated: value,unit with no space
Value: 86,%
